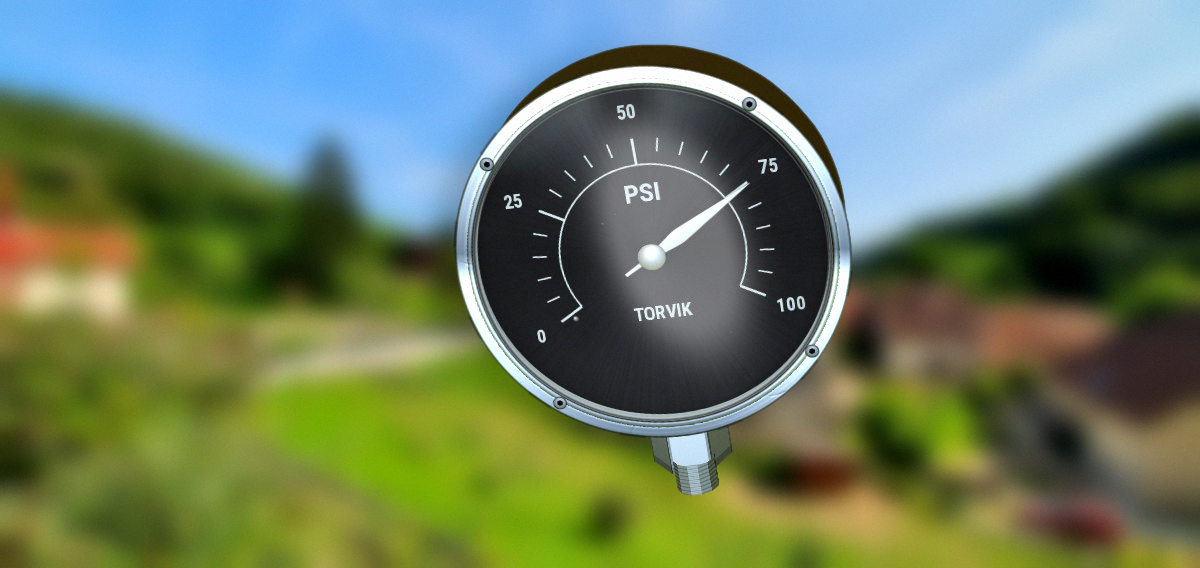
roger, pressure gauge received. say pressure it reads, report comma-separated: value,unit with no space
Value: 75,psi
